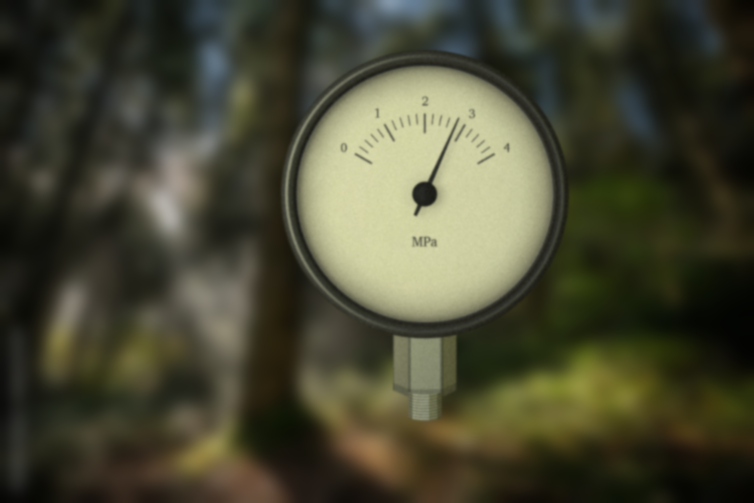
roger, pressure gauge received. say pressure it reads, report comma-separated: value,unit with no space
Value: 2.8,MPa
